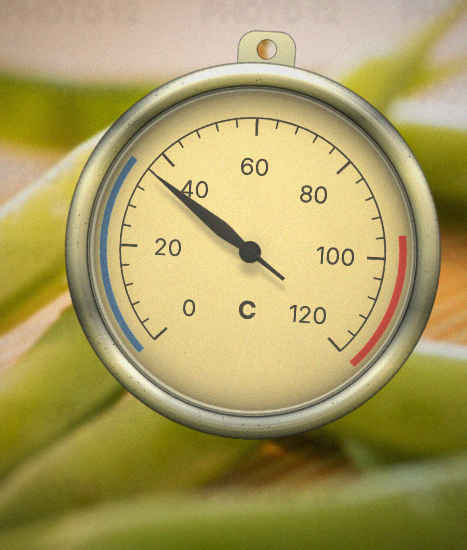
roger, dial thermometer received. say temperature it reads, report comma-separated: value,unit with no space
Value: 36,°C
